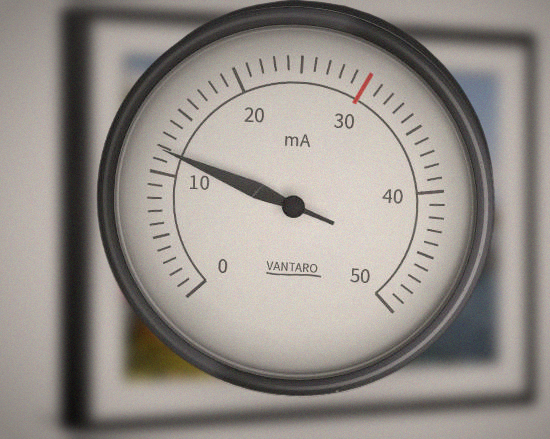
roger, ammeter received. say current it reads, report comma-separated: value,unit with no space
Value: 12,mA
